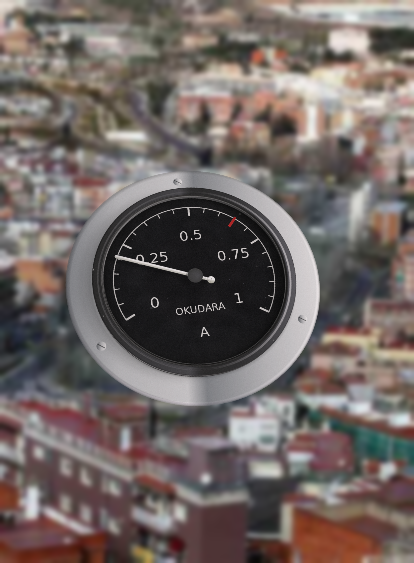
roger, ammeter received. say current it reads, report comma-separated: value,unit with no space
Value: 0.2,A
